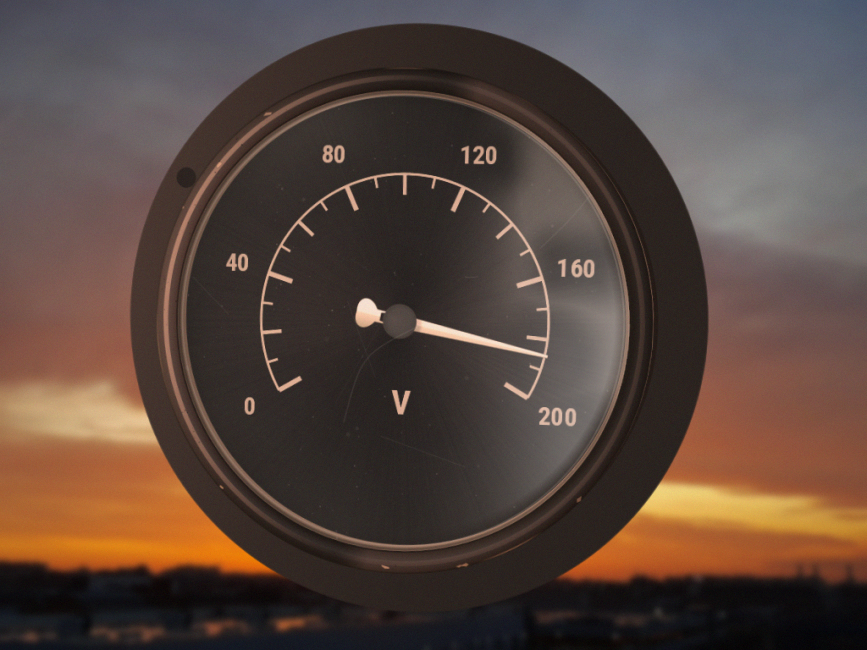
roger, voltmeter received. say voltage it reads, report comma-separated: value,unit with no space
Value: 185,V
